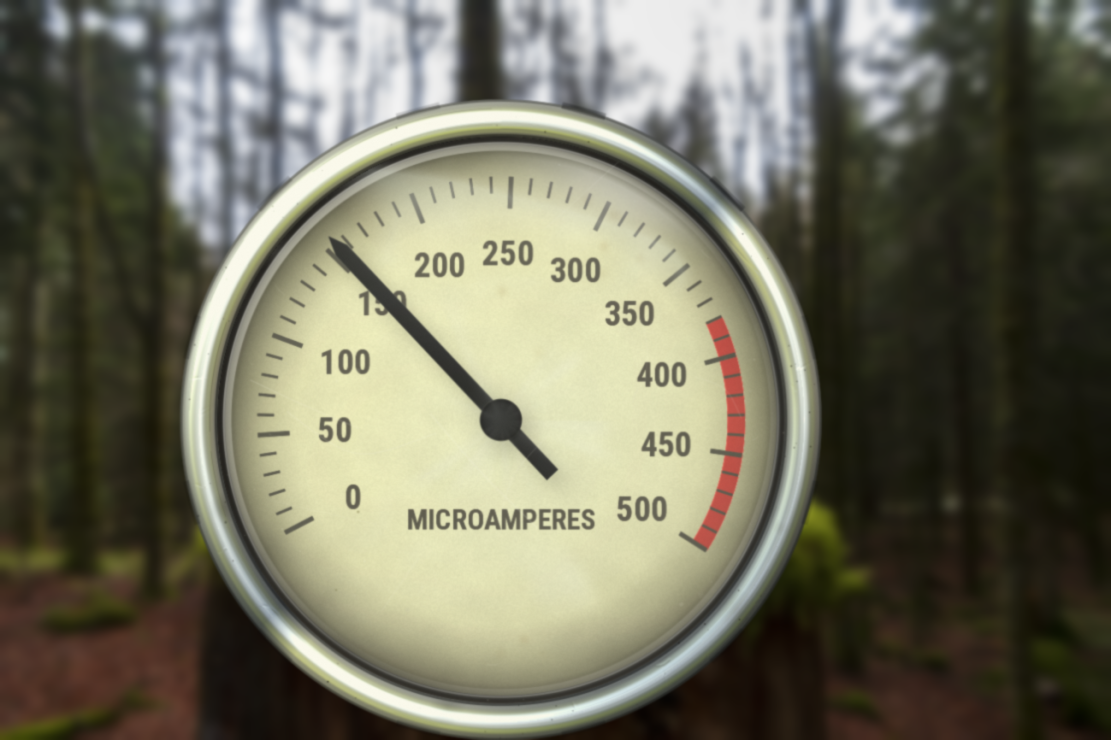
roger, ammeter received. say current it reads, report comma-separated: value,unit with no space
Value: 155,µA
